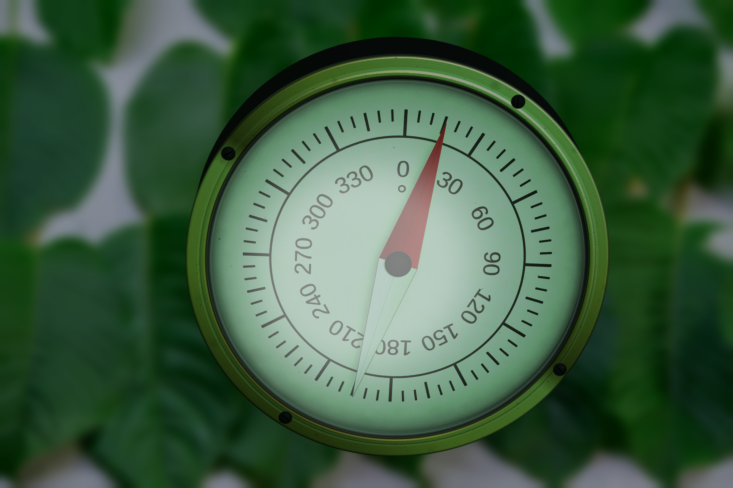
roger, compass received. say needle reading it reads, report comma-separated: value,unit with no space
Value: 15,°
